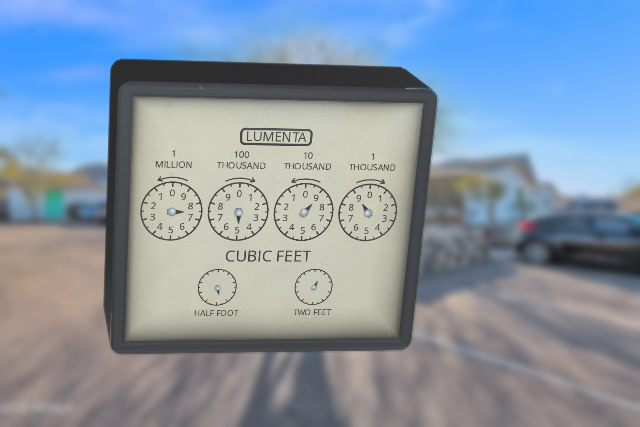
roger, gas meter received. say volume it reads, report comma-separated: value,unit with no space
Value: 748900,ft³
